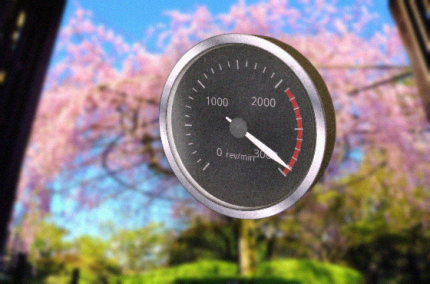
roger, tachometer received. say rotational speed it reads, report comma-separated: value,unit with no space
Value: 2900,rpm
